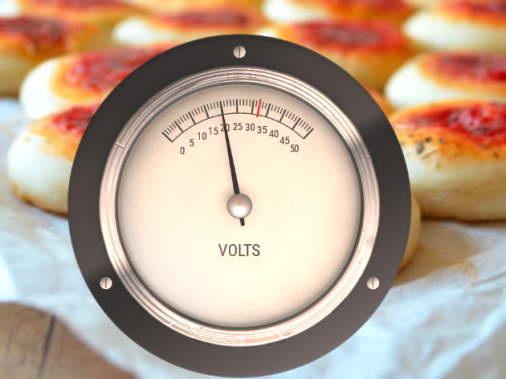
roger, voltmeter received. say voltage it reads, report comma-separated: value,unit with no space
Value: 20,V
